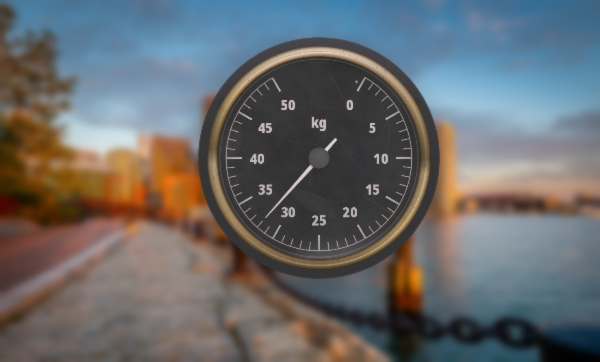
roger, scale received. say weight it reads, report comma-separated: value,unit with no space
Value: 32,kg
